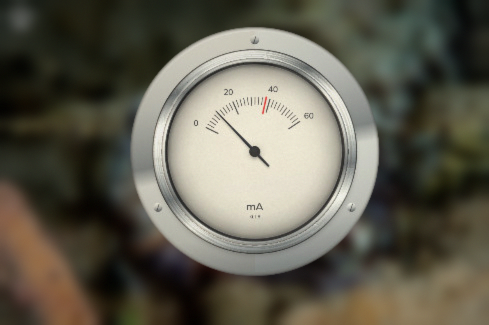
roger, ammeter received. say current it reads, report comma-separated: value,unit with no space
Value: 10,mA
